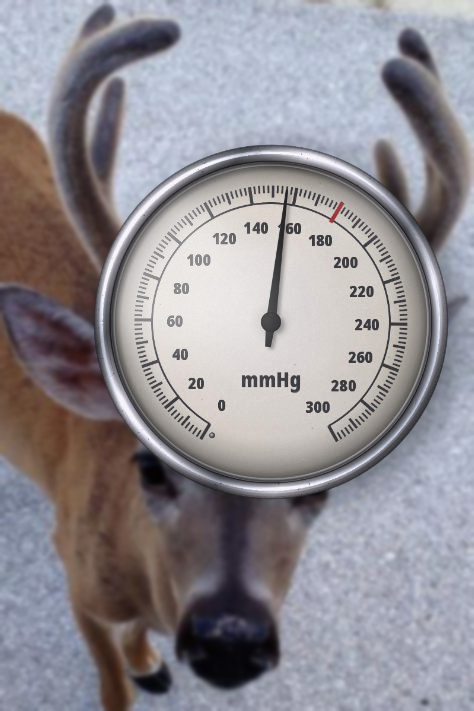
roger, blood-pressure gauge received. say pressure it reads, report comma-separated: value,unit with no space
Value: 156,mmHg
